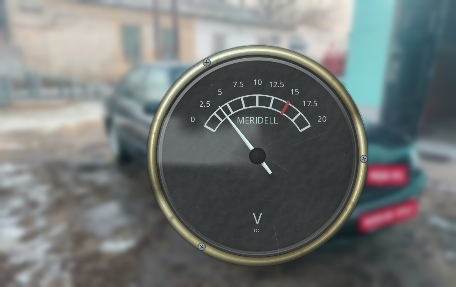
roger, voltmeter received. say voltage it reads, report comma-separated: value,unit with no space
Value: 3.75,V
